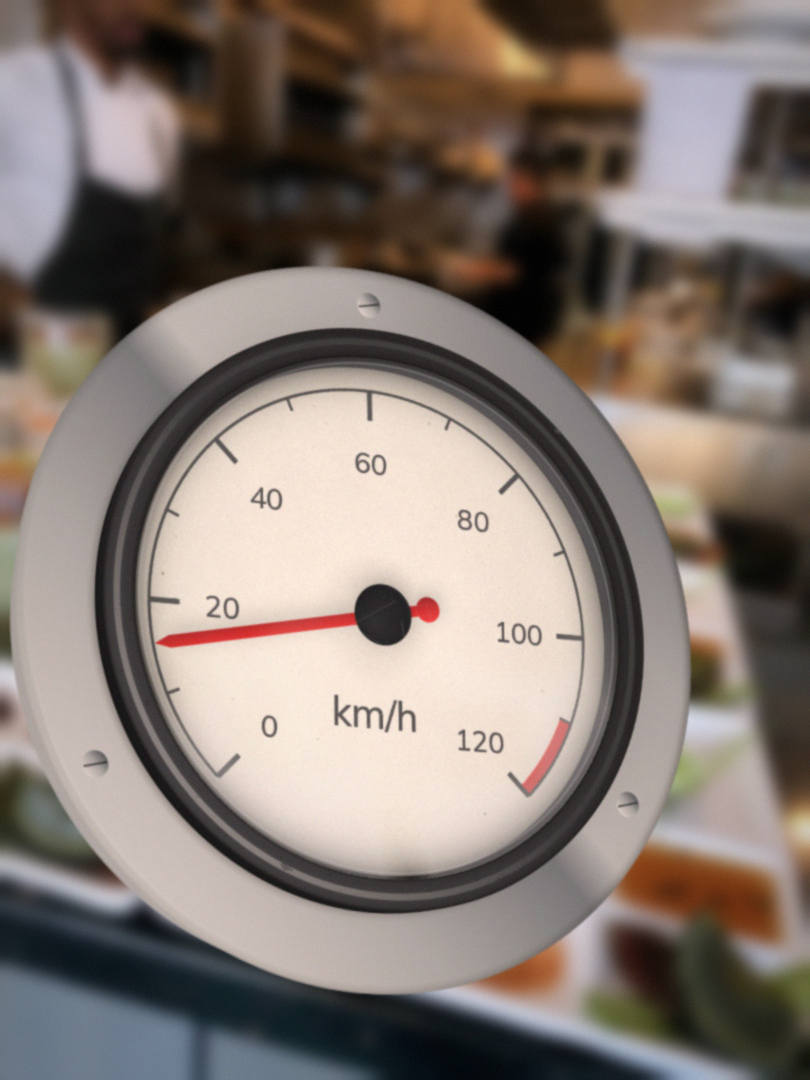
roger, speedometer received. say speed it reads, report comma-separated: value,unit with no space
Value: 15,km/h
